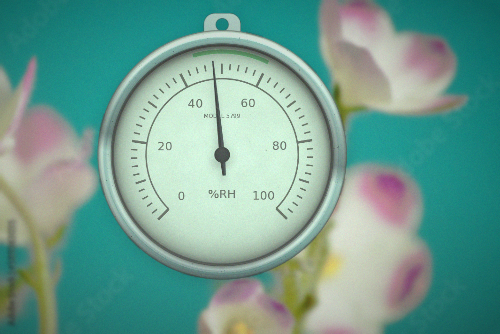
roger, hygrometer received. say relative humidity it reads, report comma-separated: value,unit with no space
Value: 48,%
